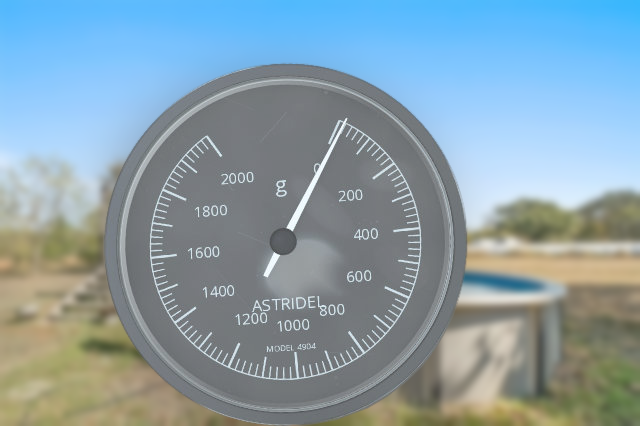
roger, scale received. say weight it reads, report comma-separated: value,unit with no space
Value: 20,g
